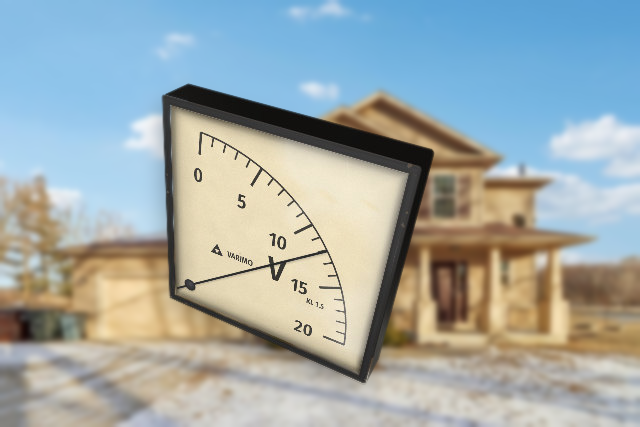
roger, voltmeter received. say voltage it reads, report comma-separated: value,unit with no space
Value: 12,V
